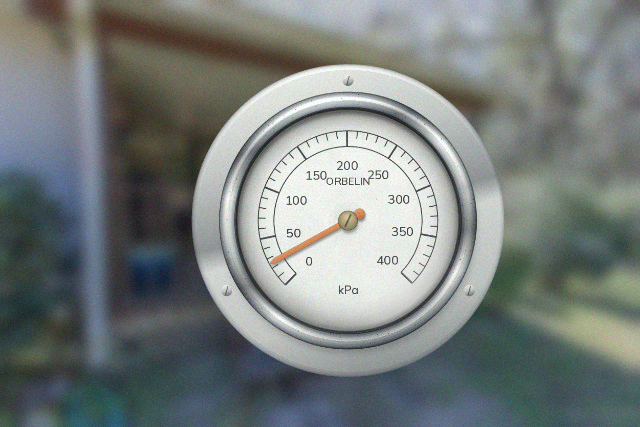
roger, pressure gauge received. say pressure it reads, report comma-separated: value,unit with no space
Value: 25,kPa
